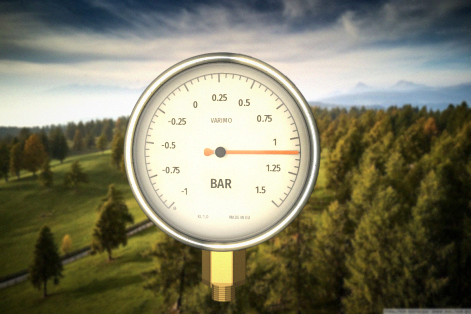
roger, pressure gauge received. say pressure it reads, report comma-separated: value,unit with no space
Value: 1.1,bar
